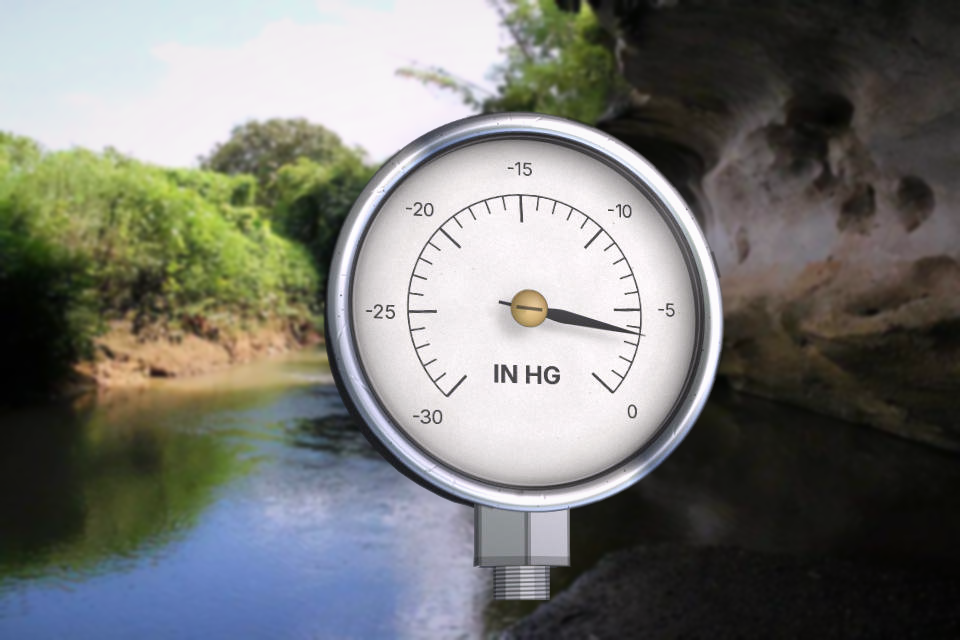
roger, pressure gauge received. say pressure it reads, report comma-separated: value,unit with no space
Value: -3.5,inHg
